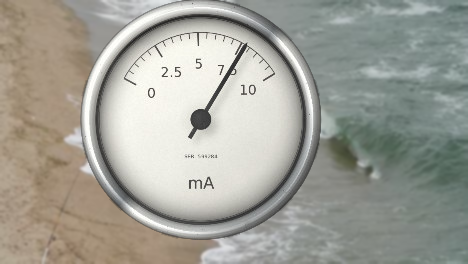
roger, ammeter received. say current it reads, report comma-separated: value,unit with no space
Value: 7.75,mA
